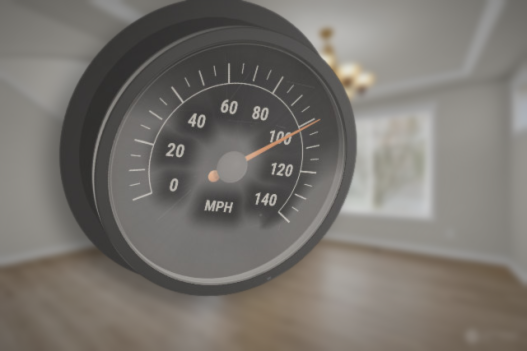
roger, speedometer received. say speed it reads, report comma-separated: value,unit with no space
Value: 100,mph
